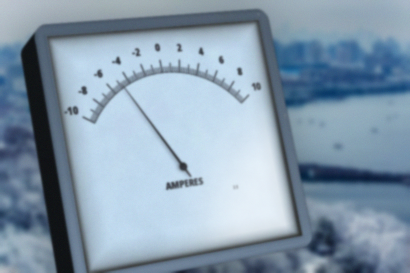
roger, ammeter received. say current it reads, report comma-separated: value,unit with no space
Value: -5,A
